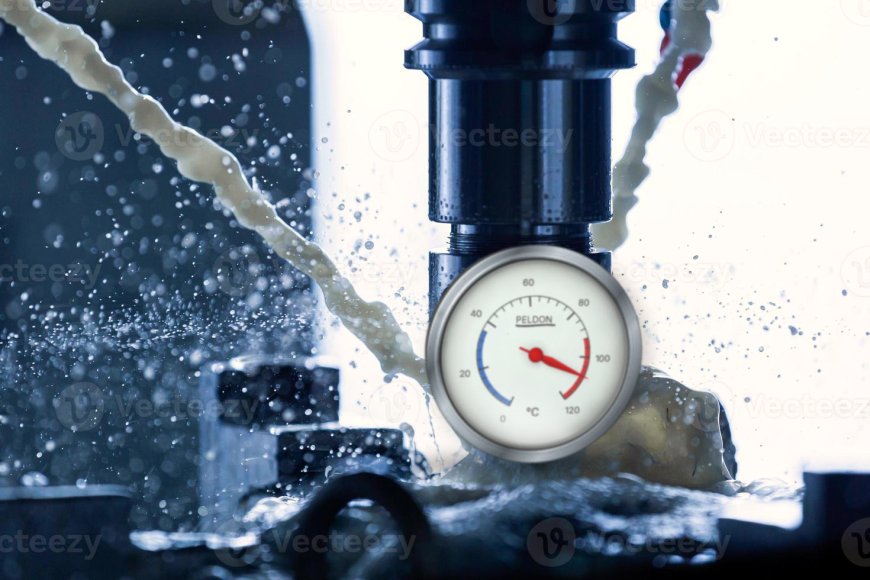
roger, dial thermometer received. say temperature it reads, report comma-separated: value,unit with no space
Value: 108,°C
